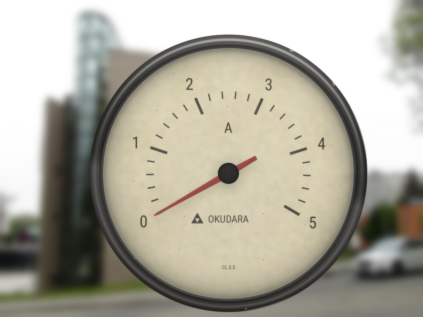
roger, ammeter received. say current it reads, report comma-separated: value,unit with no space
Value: 0,A
